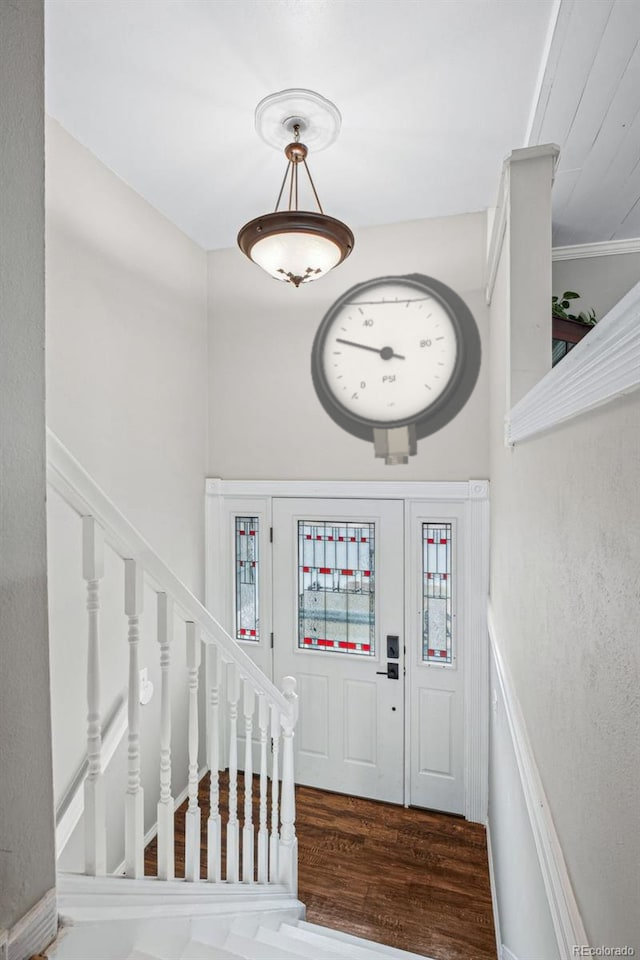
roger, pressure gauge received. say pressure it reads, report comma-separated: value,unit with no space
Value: 25,psi
